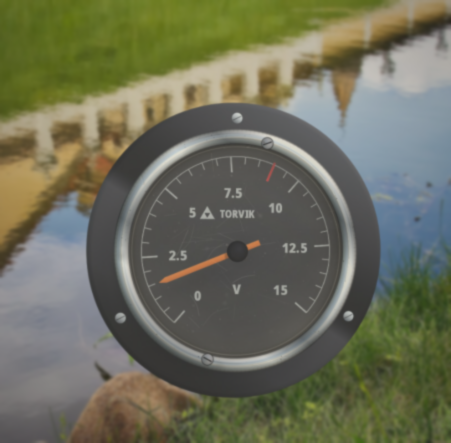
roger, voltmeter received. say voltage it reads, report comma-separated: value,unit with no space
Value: 1.5,V
